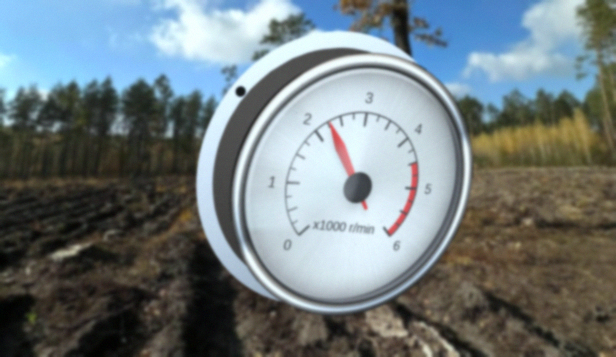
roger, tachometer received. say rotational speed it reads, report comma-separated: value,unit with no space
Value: 2250,rpm
